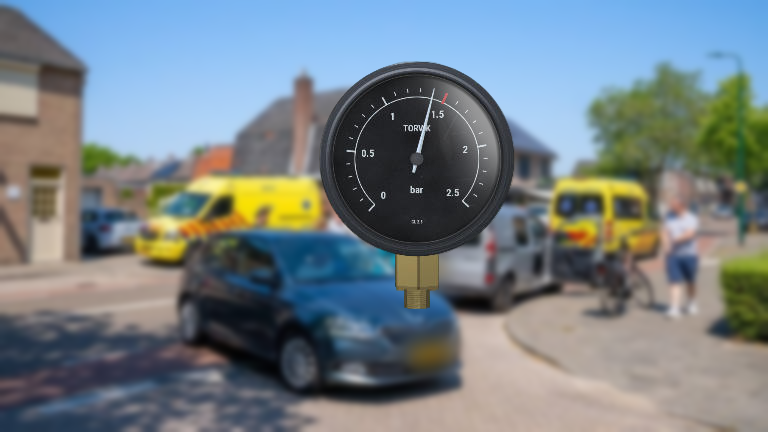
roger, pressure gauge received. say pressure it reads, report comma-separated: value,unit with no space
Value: 1.4,bar
